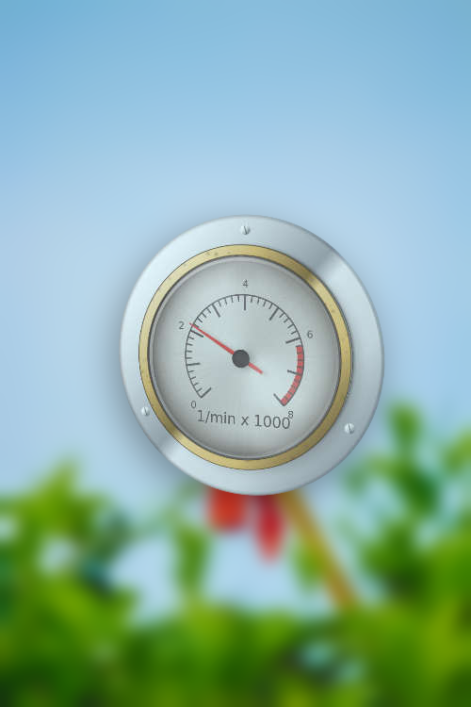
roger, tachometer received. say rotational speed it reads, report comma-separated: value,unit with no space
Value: 2200,rpm
